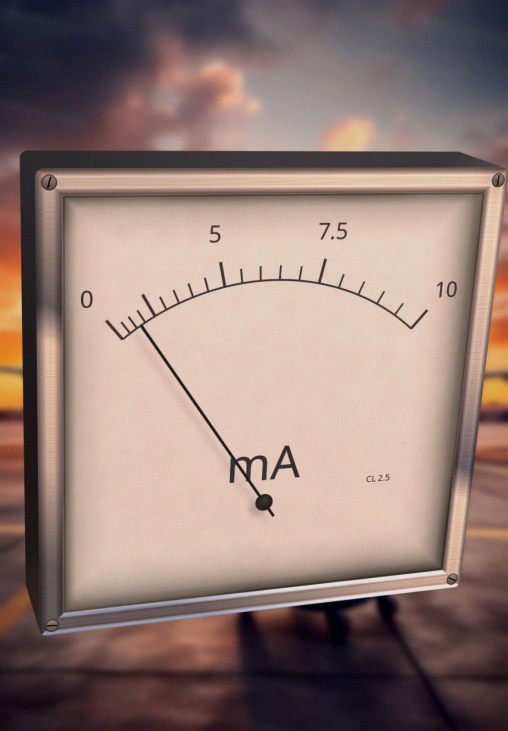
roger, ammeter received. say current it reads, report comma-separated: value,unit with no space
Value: 1.75,mA
